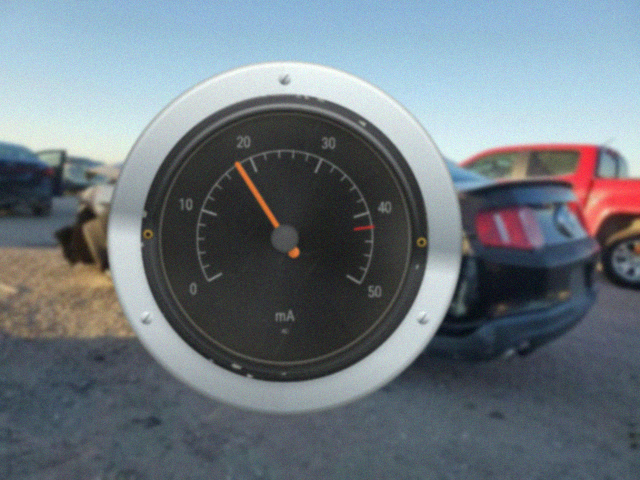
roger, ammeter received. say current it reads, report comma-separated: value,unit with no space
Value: 18,mA
